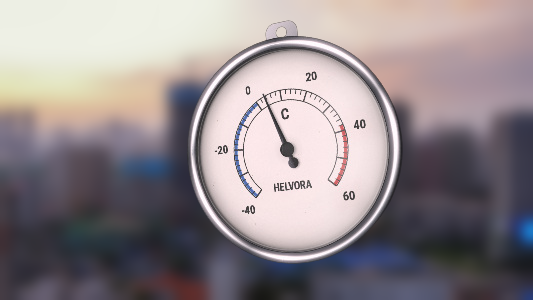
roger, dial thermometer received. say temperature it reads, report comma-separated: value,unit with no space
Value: 4,°C
